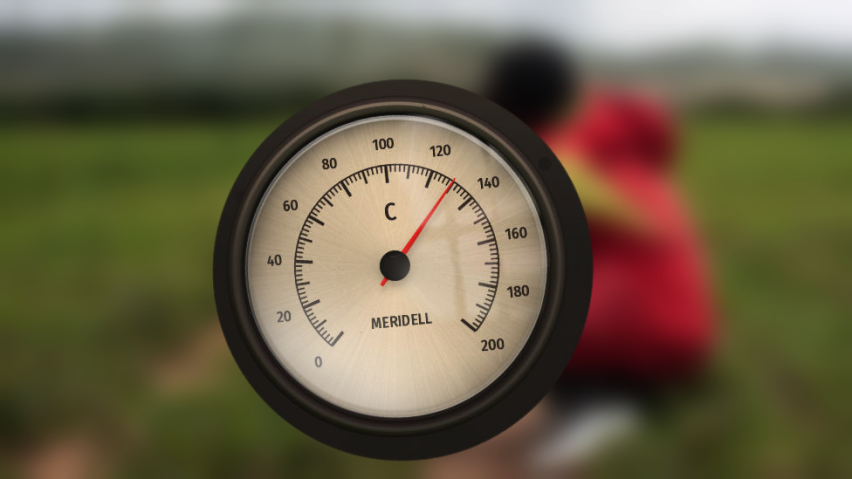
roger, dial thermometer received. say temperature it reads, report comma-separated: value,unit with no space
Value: 130,°C
